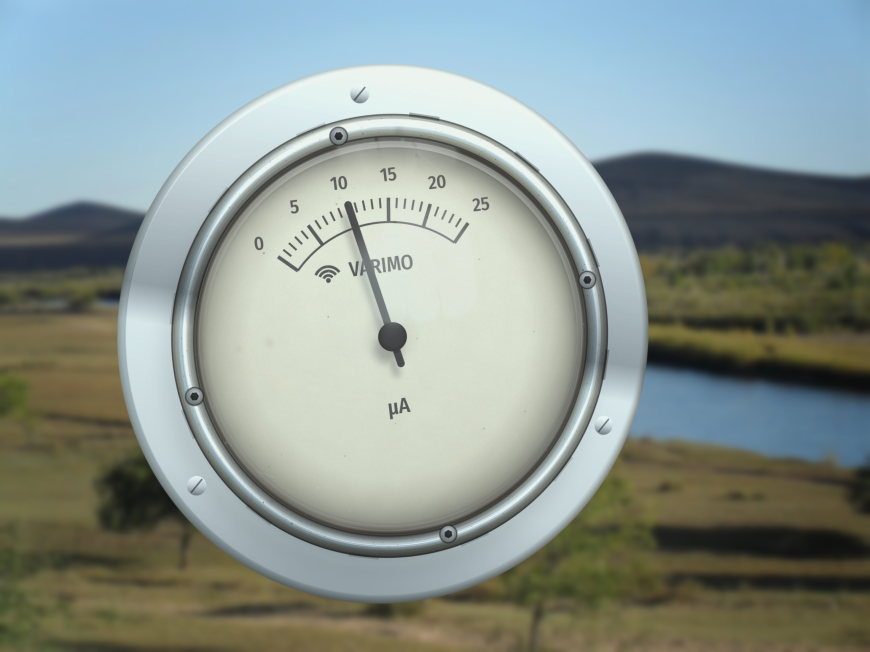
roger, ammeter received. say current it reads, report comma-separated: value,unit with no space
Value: 10,µA
